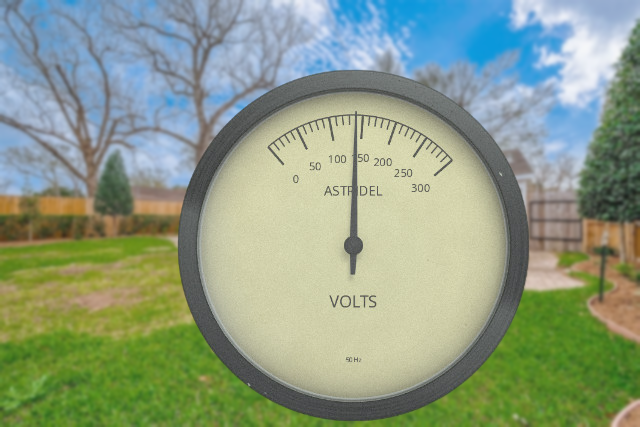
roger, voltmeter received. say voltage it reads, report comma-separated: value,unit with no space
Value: 140,V
